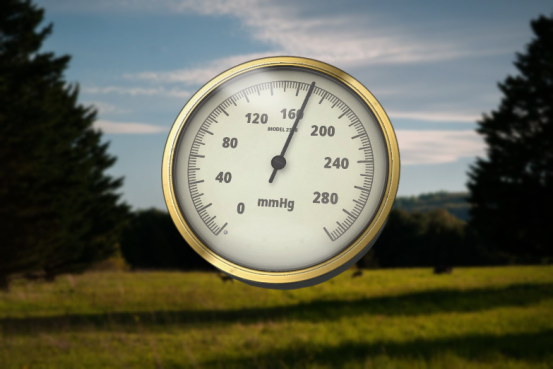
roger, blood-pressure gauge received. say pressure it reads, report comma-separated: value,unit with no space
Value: 170,mmHg
